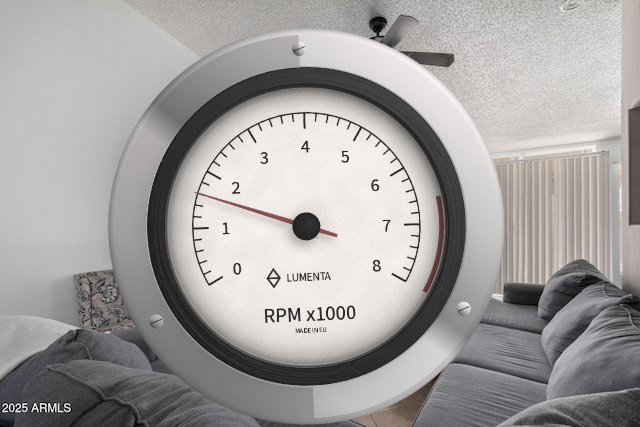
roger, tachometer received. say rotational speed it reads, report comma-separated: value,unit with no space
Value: 1600,rpm
